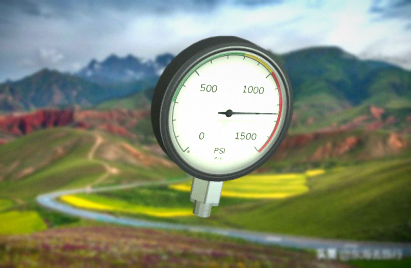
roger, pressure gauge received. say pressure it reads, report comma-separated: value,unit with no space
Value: 1250,psi
